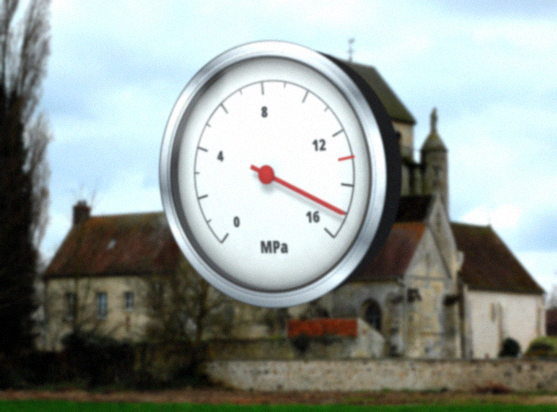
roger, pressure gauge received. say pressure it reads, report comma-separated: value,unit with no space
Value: 15,MPa
